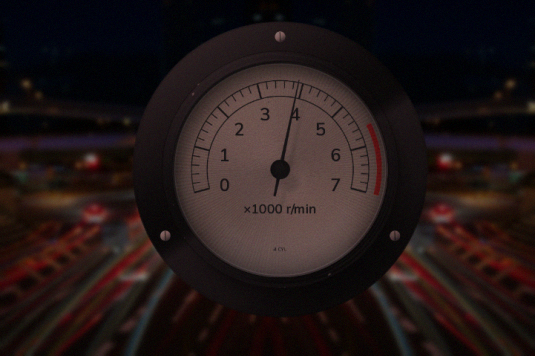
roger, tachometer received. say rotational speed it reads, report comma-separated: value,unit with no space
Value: 3900,rpm
